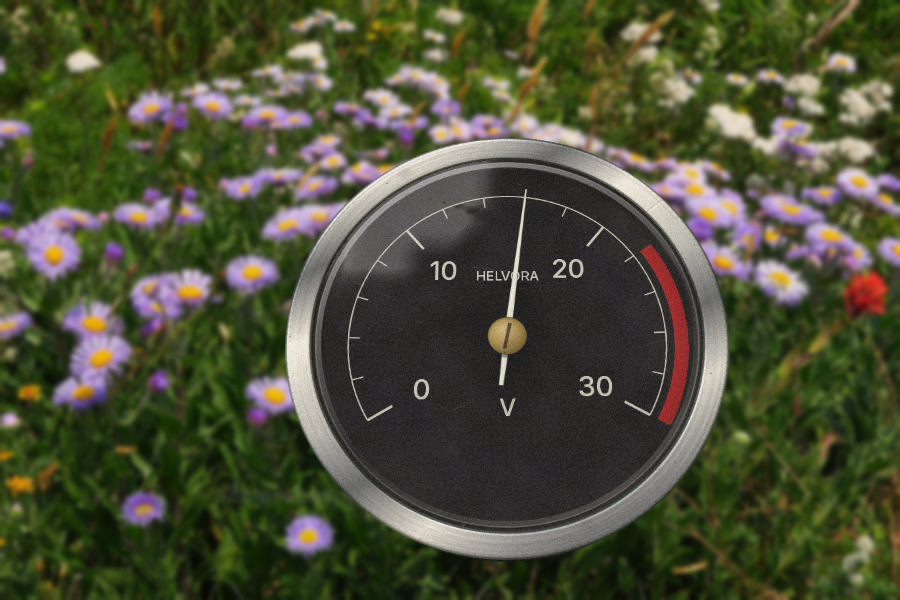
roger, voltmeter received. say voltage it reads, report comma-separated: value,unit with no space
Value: 16,V
